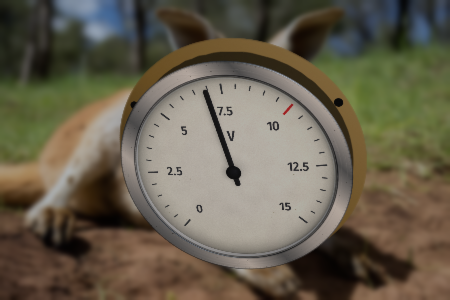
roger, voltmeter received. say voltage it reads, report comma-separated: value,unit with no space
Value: 7,V
